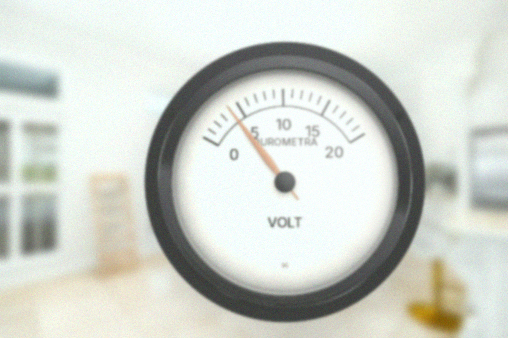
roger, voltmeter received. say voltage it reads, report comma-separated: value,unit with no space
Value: 4,V
